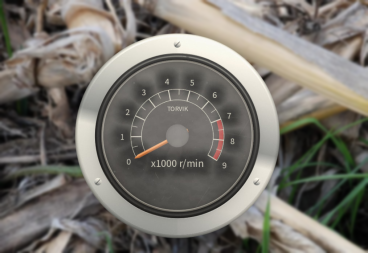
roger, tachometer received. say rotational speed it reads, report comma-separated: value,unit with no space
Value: 0,rpm
